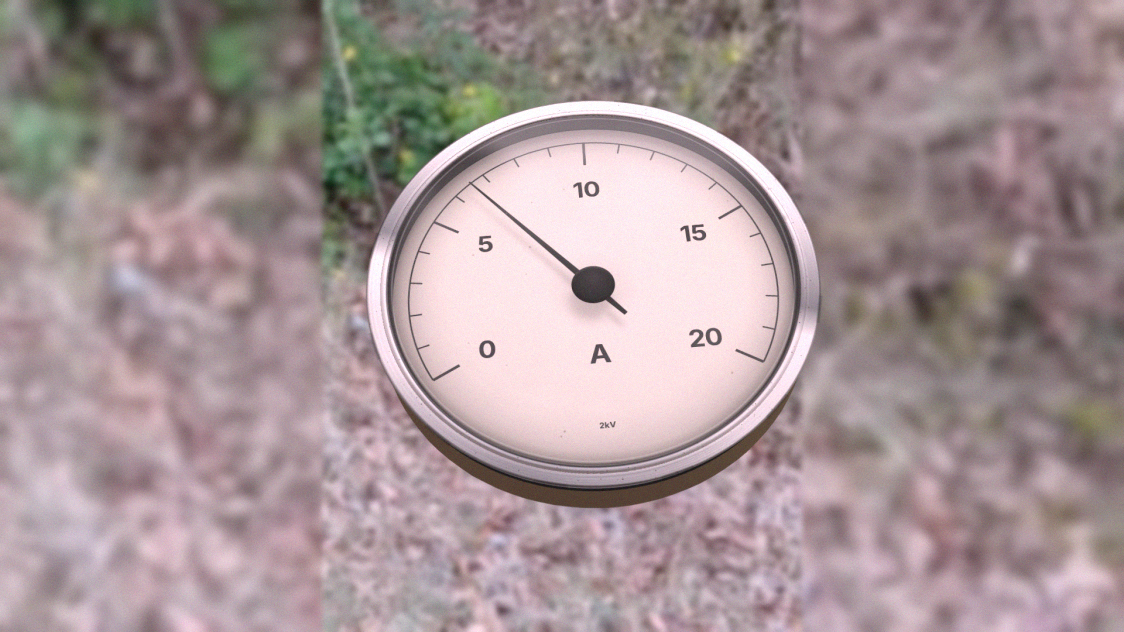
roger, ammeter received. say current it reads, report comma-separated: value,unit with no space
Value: 6.5,A
